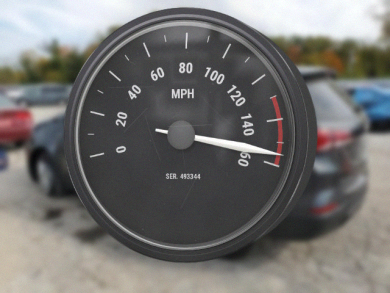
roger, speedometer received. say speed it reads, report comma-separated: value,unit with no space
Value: 155,mph
